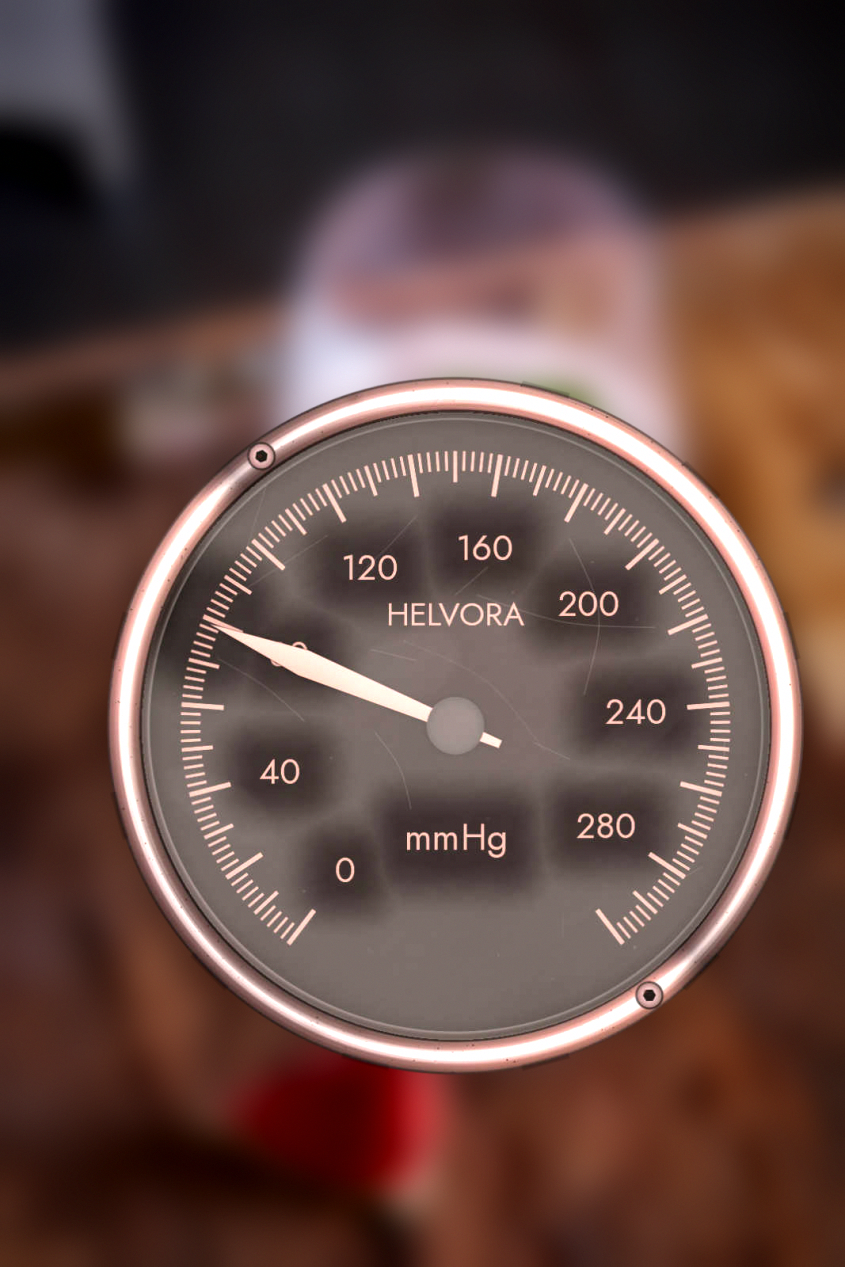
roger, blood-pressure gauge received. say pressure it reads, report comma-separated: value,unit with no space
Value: 79,mmHg
